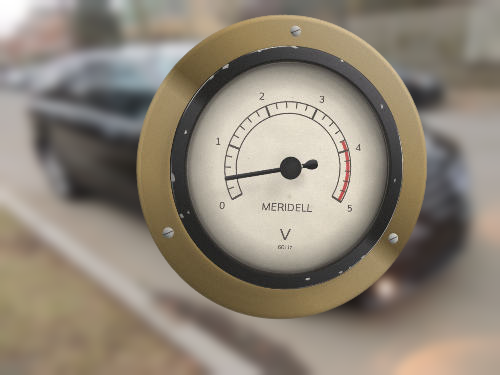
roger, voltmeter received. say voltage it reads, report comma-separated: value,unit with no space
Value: 0.4,V
